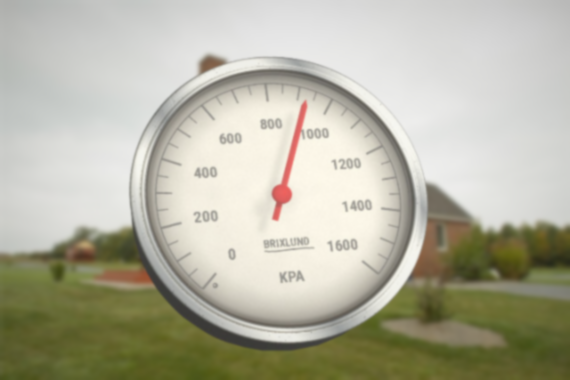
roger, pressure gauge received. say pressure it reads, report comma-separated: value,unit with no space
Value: 925,kPa
